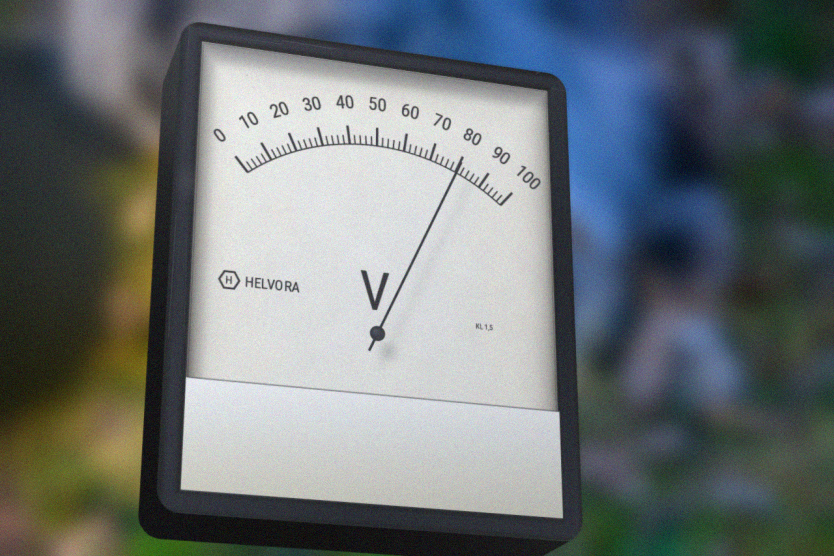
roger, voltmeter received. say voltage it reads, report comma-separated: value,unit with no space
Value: 80,V
